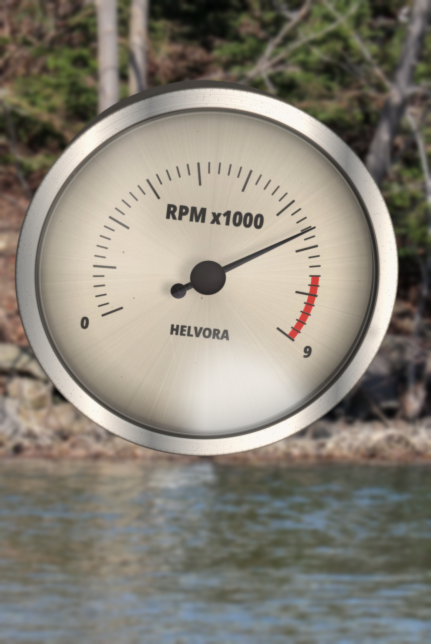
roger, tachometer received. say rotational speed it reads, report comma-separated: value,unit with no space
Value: 6600,rpm
